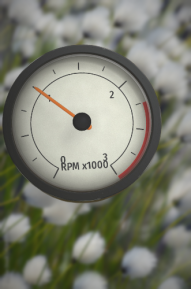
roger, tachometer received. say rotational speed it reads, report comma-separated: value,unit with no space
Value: 1000,rpm
